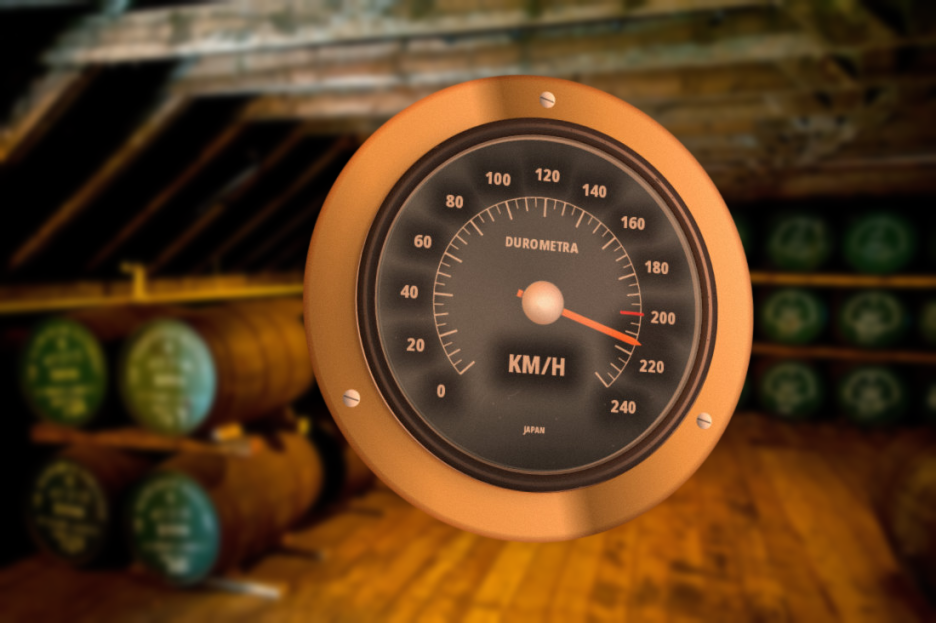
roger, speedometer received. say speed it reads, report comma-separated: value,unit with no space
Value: 215,km/h
